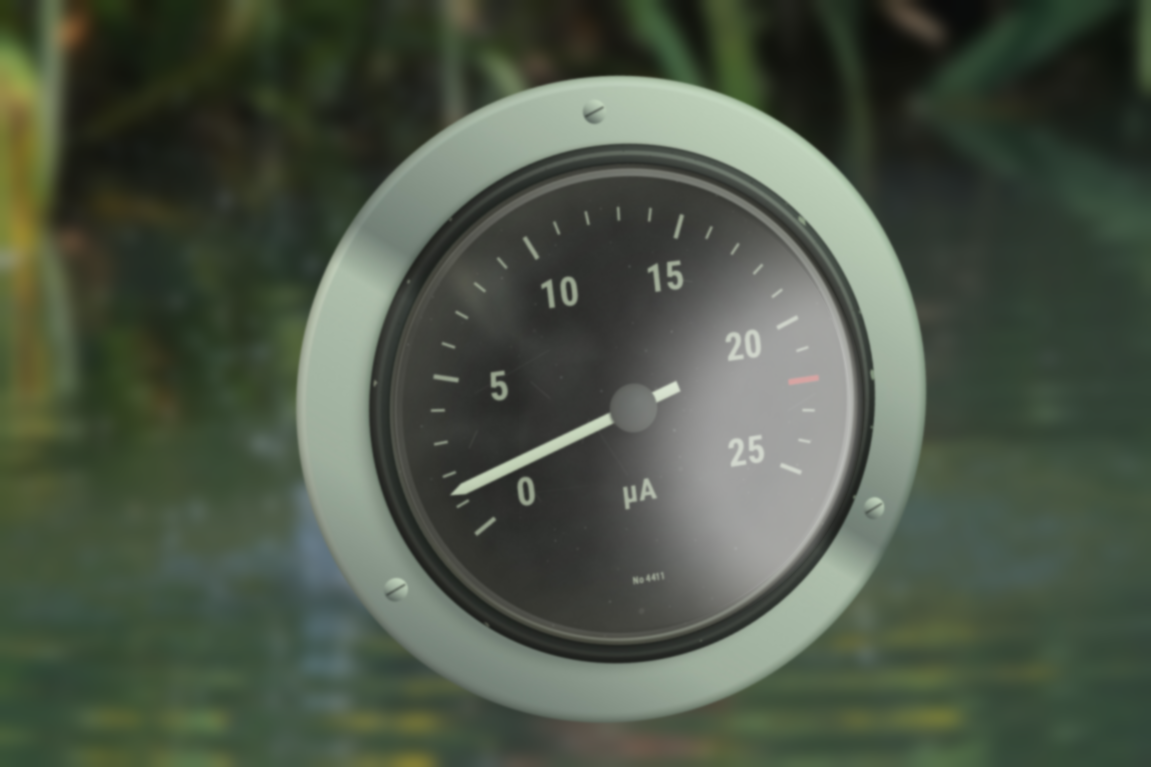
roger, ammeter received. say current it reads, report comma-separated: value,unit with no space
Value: 1.5,µA
